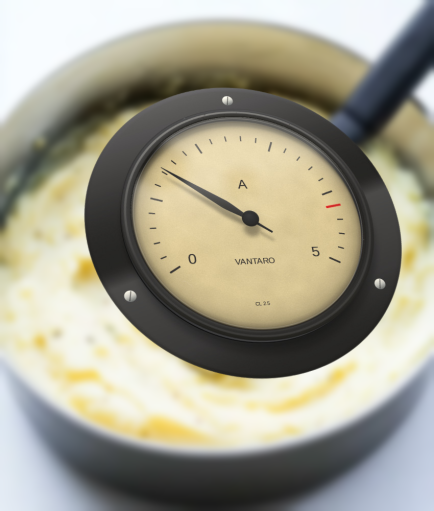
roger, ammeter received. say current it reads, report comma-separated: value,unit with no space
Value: 1.4,A
